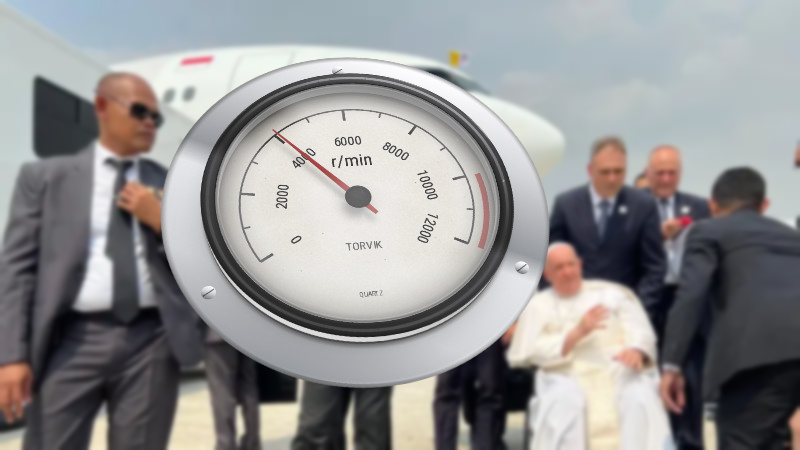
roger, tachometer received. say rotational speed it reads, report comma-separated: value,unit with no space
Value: 4000,rpm
